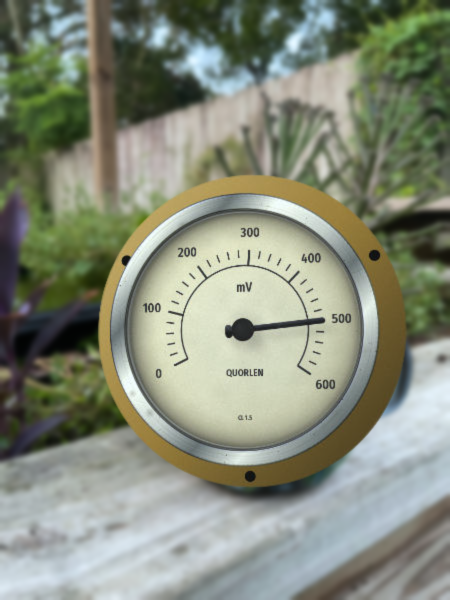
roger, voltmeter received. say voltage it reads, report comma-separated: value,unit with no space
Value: 500,mV
